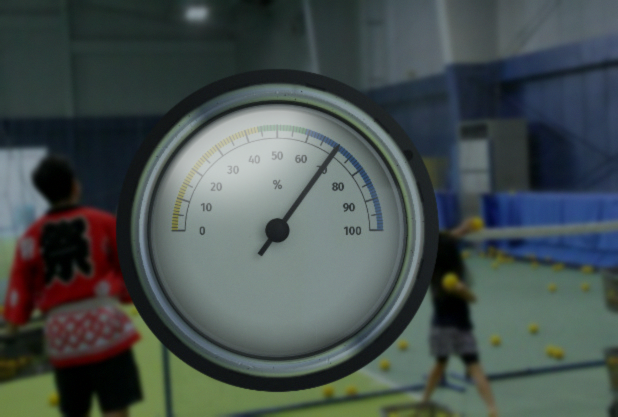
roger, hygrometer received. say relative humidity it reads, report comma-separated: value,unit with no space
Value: 70,%
